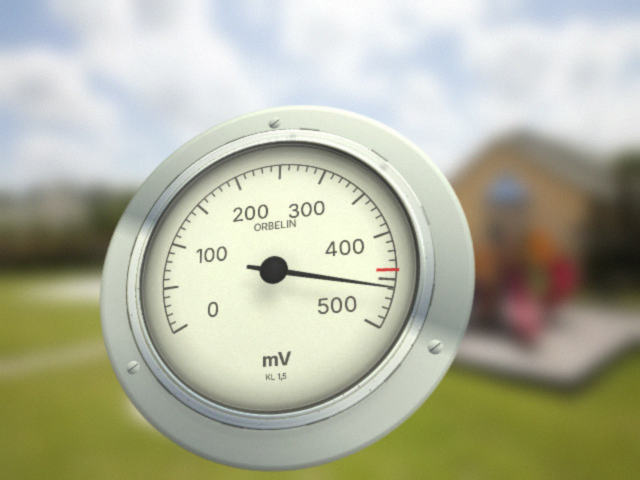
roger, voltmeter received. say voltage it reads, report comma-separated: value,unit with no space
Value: 460,mV
